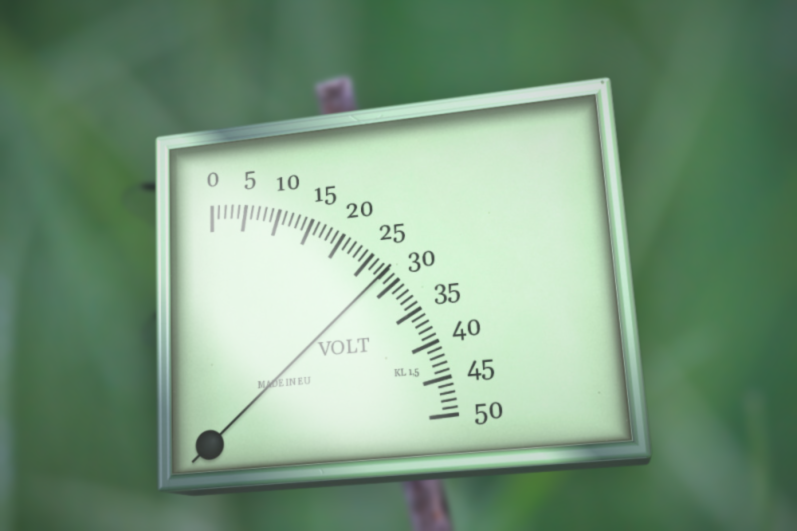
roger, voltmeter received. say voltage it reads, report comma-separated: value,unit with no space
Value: 28,V
